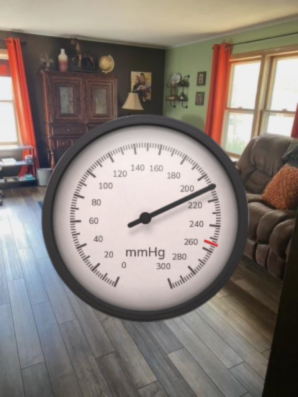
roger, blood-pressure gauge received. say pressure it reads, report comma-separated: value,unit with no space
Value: 210,mmHg
